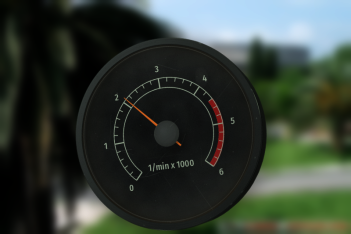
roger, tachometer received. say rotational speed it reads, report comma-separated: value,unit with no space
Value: 2100,rpm
